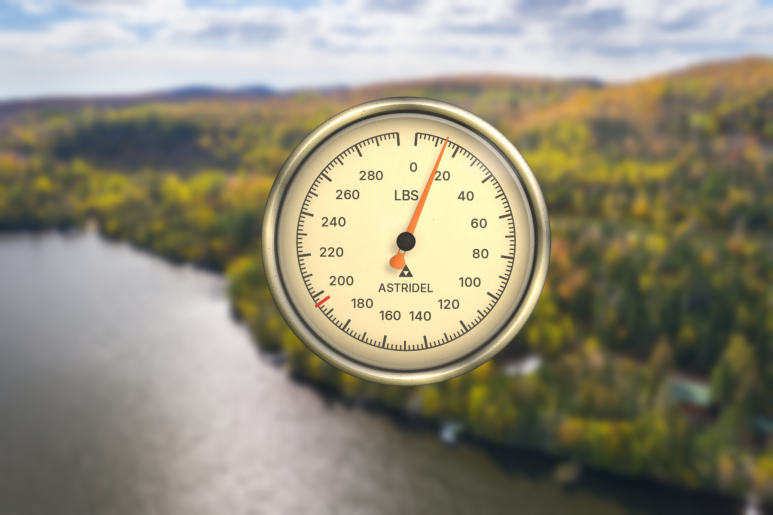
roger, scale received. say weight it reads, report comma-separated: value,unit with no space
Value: 14,lb
